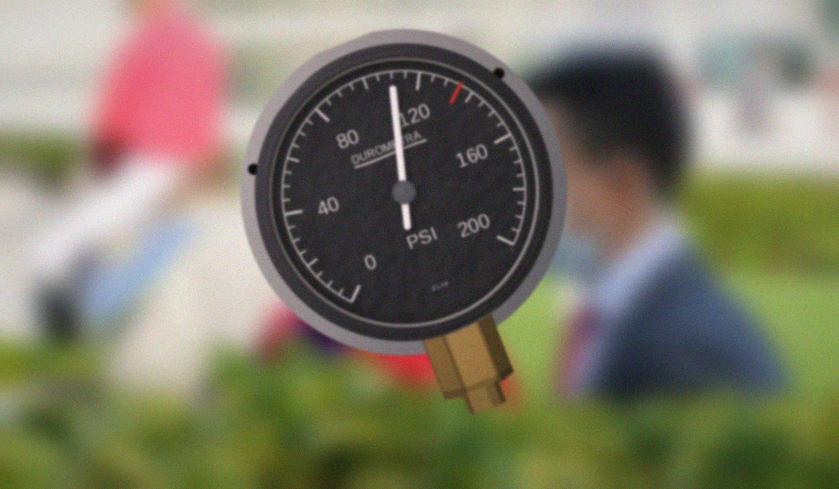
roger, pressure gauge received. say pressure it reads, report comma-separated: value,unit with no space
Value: 110,psi
